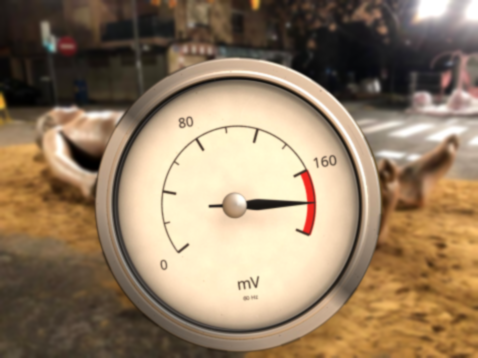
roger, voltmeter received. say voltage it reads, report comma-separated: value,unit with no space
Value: 180,mV
